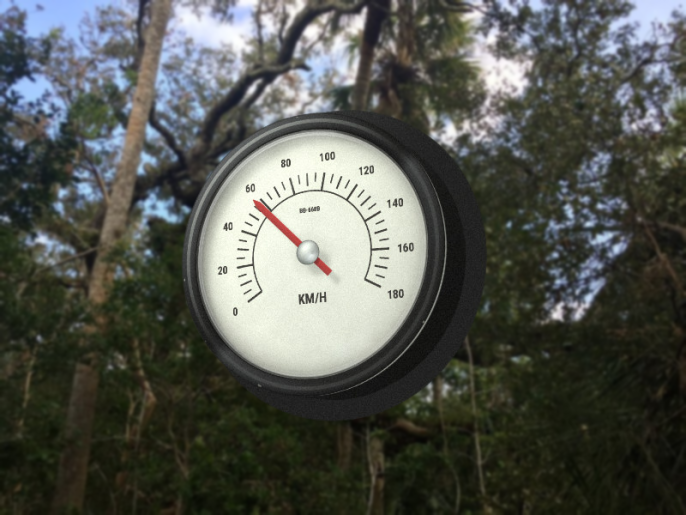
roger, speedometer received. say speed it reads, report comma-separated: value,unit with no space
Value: 57.5,km/h
